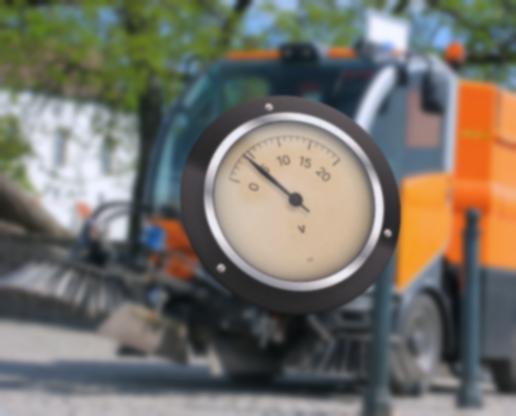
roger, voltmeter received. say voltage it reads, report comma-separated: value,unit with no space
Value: 4,V
